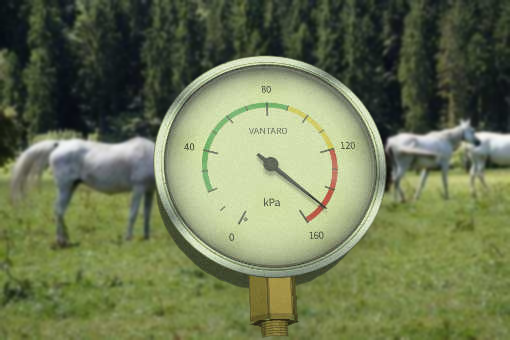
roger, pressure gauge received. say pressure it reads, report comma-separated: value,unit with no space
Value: 150,kPa
